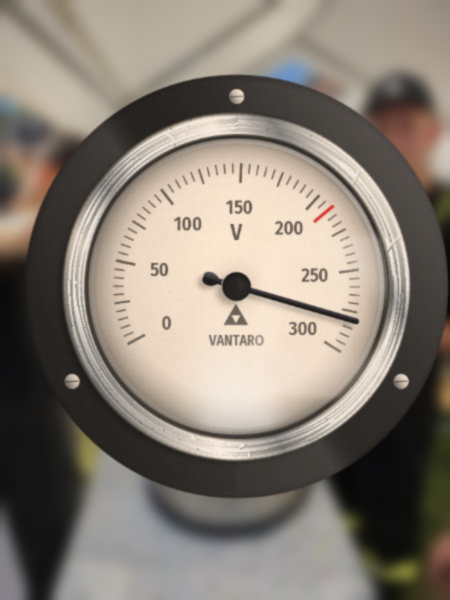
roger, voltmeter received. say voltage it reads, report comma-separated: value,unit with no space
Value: 280,V
